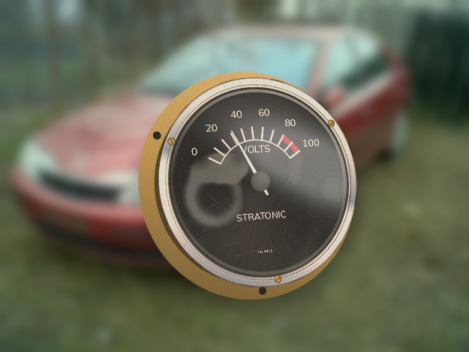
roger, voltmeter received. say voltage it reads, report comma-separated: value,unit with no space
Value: 30,V
